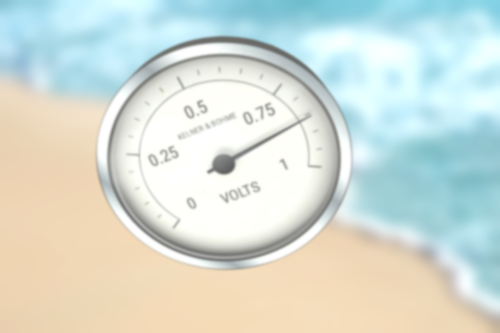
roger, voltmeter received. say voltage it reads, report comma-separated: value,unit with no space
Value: 0.85,V
